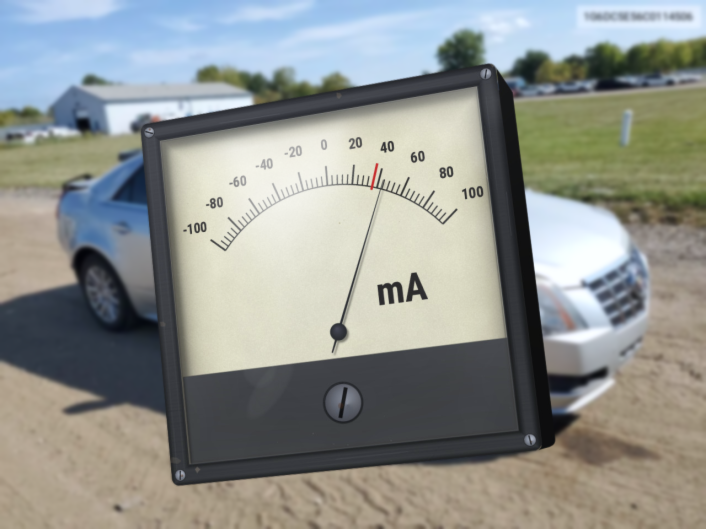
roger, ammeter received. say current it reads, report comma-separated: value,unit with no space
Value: 44,mA
